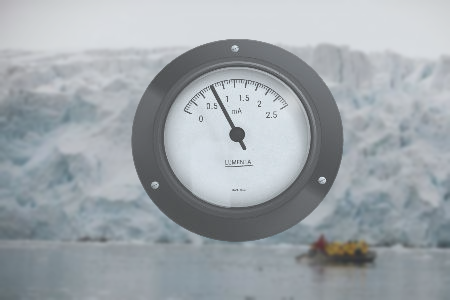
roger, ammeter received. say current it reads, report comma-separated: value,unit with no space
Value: 0.75,mA
